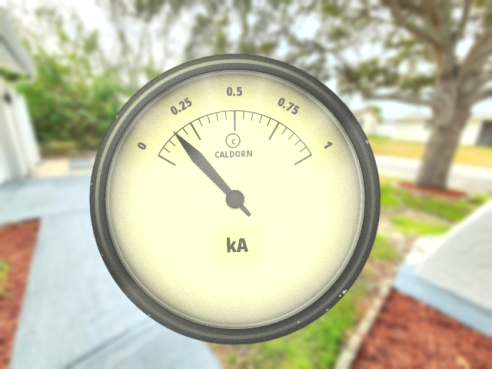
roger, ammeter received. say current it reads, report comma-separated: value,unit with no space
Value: 0.15,kA
